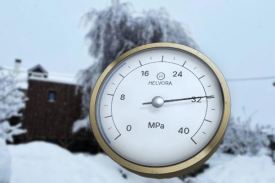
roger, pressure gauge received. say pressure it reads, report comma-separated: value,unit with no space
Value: 32,MPa
